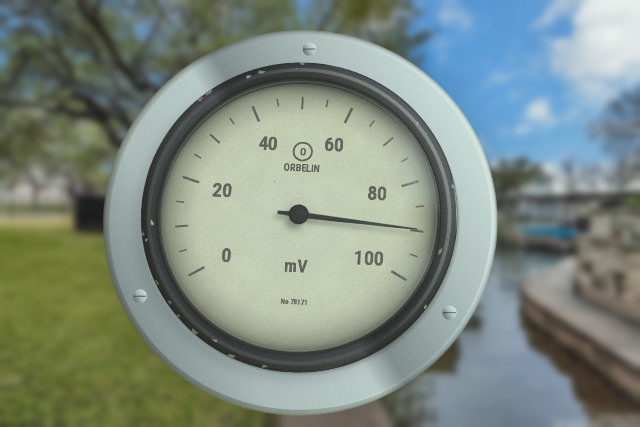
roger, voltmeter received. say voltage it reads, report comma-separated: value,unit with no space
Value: 90,mV
